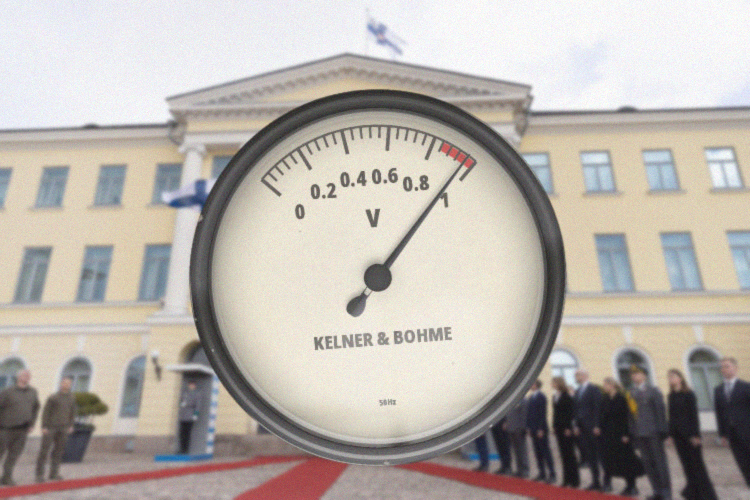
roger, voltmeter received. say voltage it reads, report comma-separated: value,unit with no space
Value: 0.96,V
